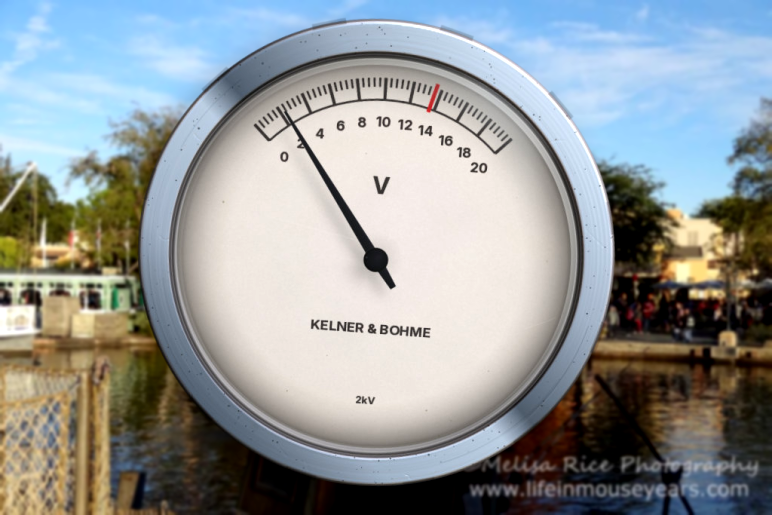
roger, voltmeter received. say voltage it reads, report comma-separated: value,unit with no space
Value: 2.4,V
